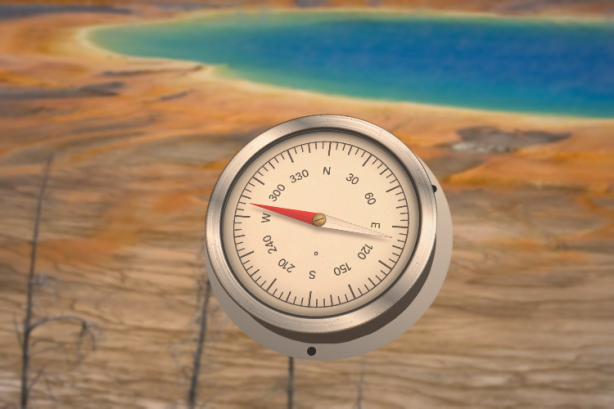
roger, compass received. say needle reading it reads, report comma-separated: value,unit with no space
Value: 280,°
